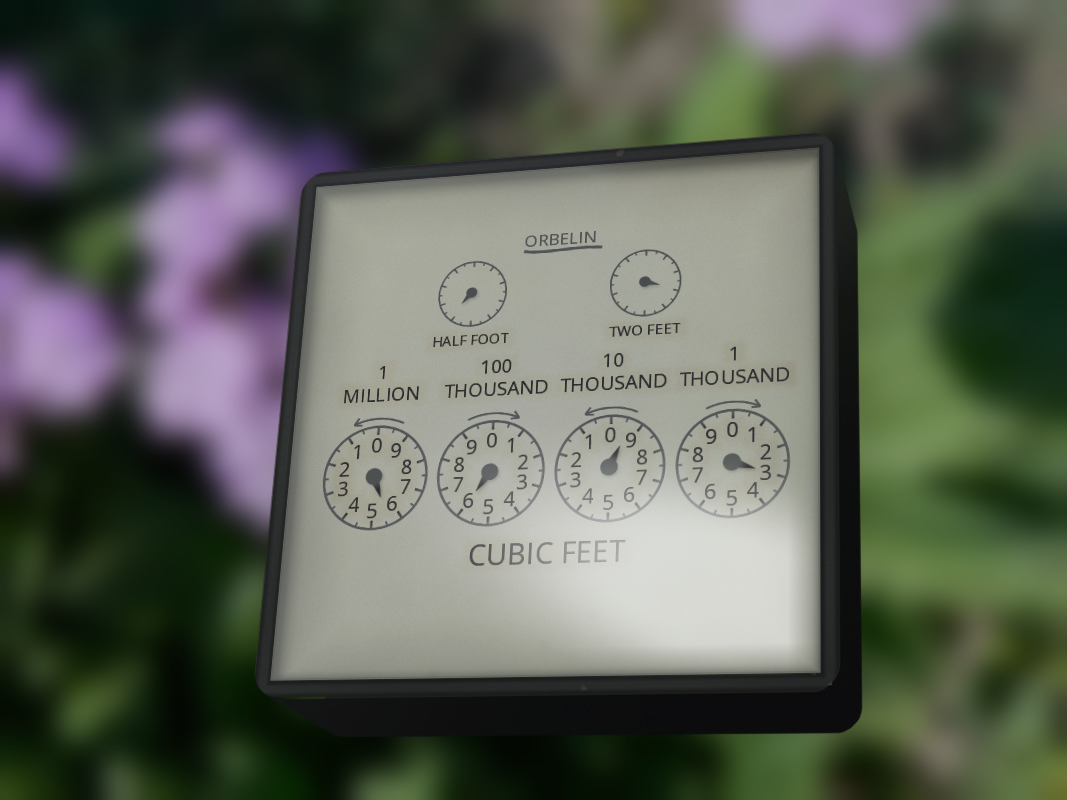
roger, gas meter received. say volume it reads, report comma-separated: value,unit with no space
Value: 559300,ft³
